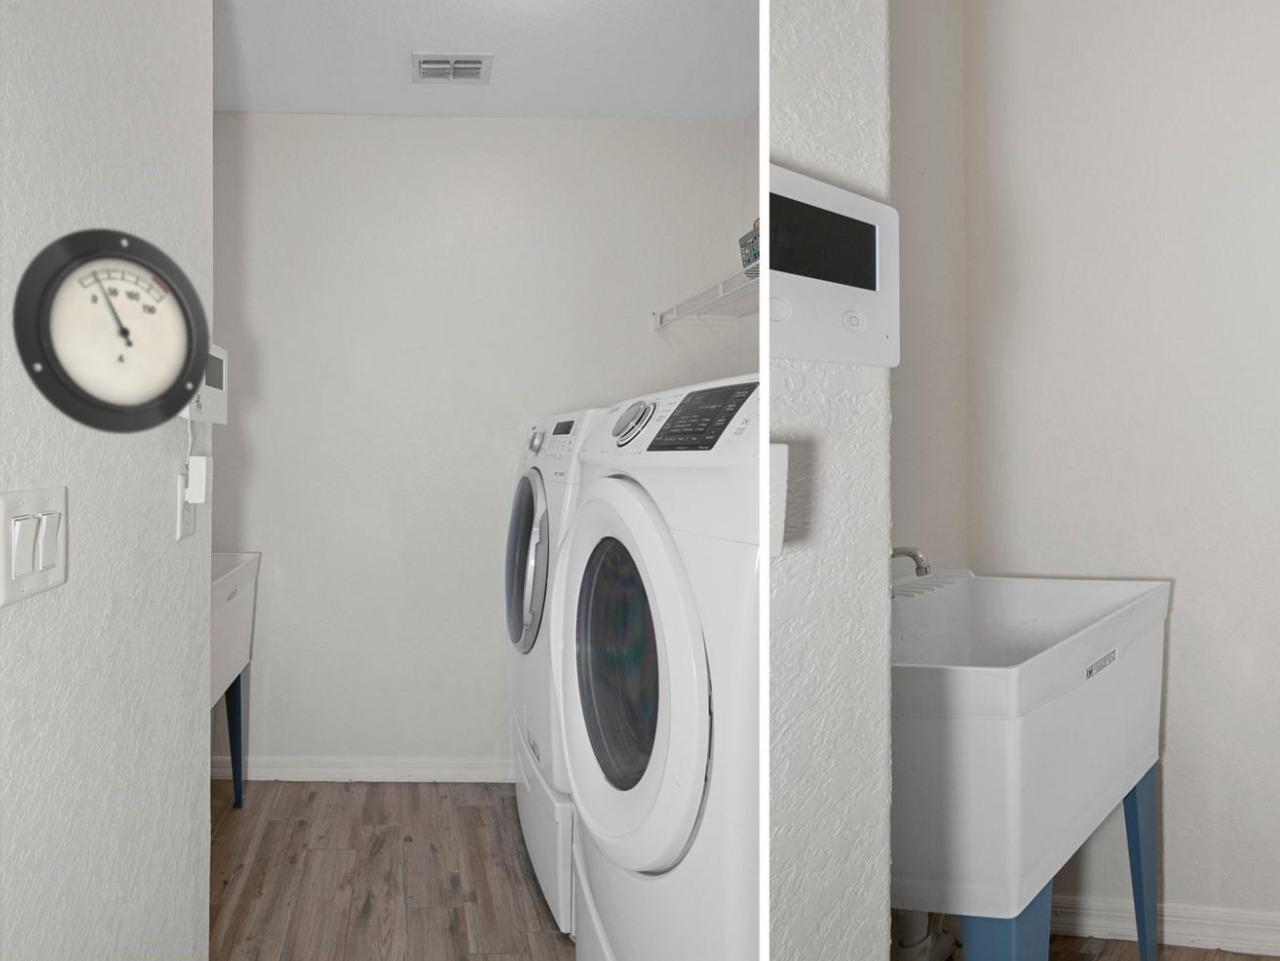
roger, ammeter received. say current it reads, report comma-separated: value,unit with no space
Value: 25,A
